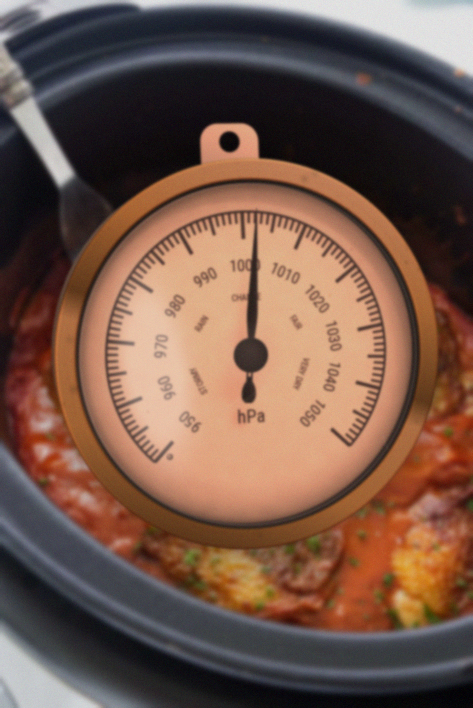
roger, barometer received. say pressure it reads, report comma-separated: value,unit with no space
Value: 1002,hPa
